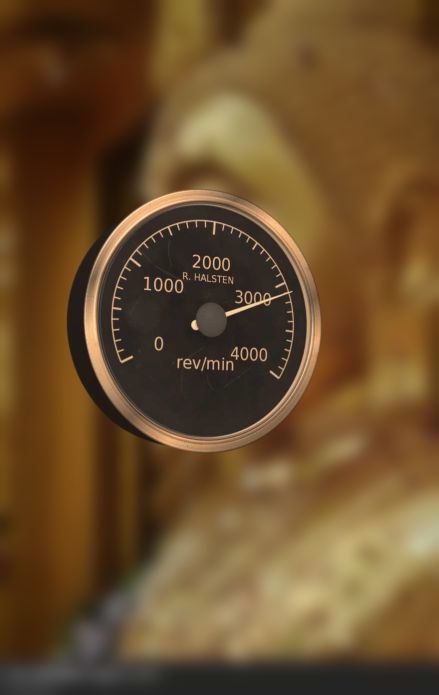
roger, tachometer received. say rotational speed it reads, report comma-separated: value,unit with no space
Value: 3100,rpm
